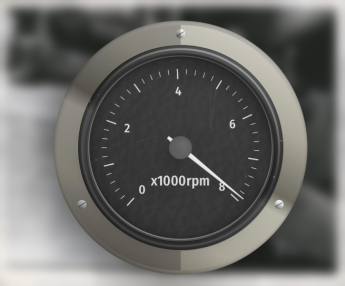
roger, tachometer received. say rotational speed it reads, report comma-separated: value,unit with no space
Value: 7900,rpm
